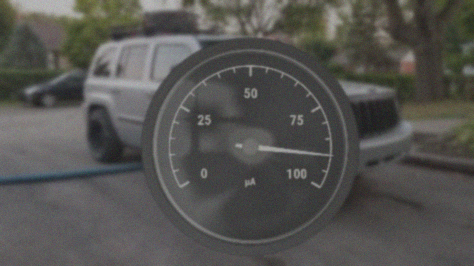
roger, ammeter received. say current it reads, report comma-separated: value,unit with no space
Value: 90,µA
